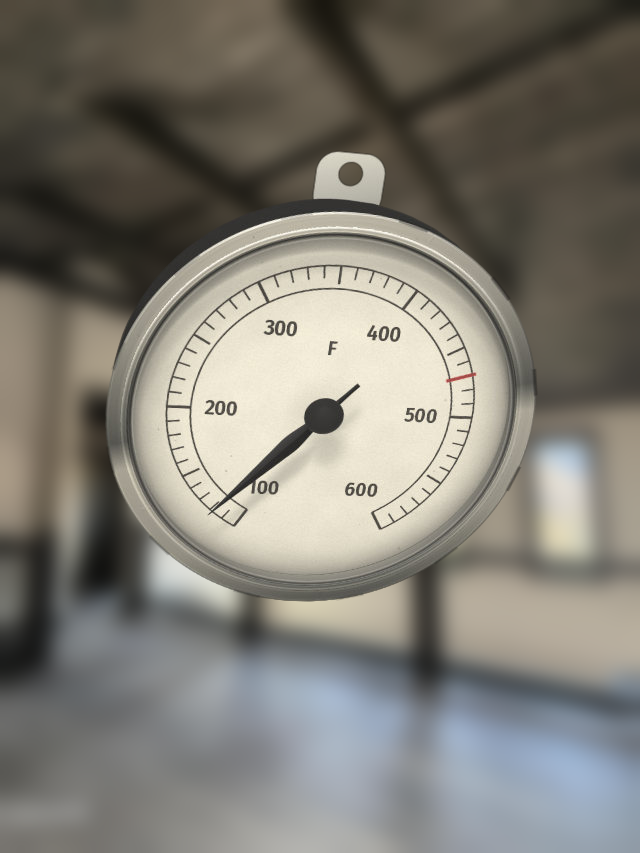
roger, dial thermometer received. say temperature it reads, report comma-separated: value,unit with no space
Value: 120,°F
